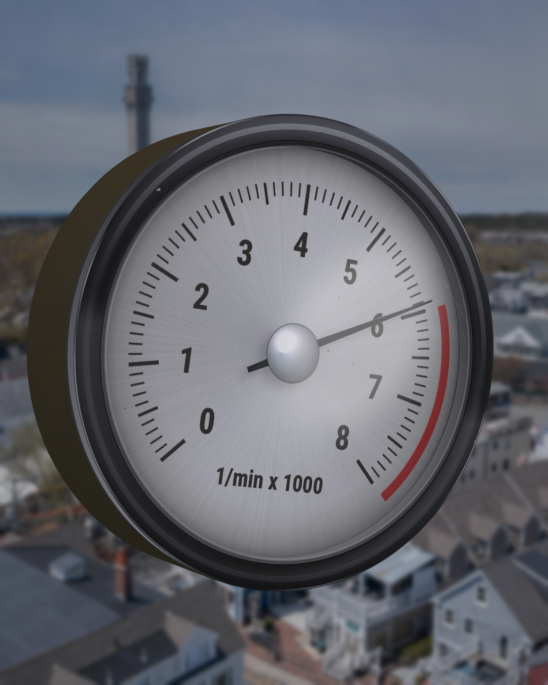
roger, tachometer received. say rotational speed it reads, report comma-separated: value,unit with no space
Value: 5900,rpm
